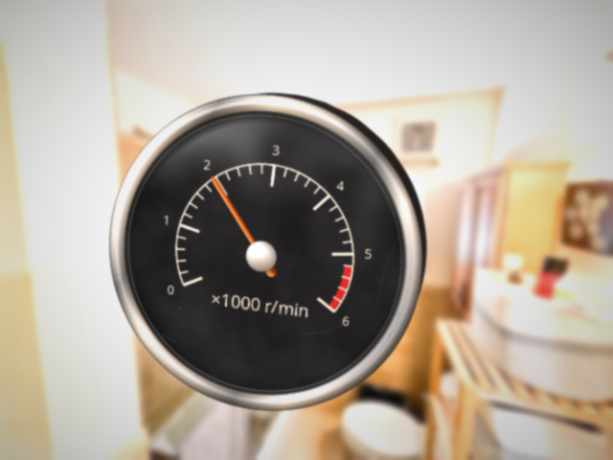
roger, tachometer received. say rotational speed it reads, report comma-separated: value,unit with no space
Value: 2000,rpm
